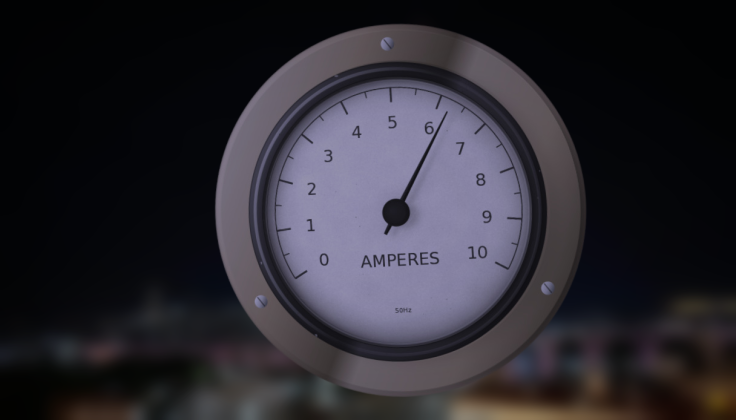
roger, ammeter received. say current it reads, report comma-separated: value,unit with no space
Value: 6.25,A
